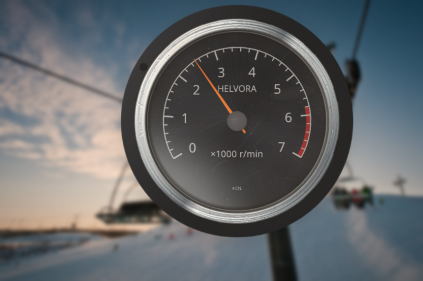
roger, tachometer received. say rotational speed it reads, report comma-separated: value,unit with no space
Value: 2500,rpm
